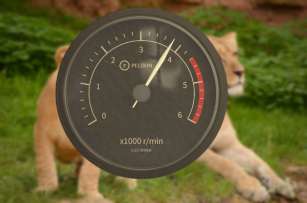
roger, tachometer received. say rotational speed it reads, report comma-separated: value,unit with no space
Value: 3800,rpm
